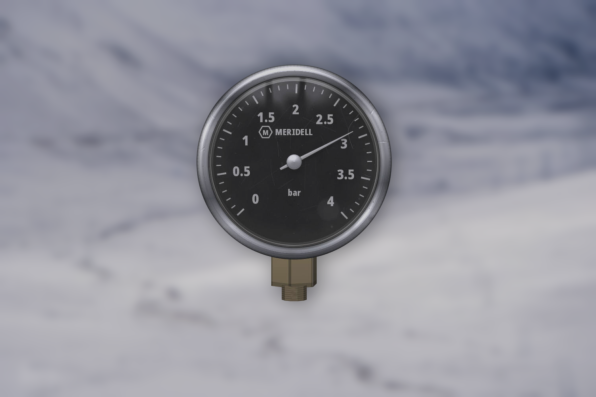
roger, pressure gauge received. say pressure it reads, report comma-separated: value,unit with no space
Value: 2.9,bar
